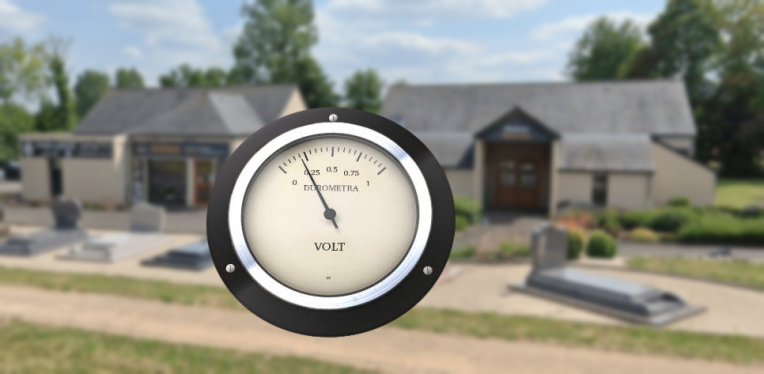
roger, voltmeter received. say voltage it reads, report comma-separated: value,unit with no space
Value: 0.2,V
